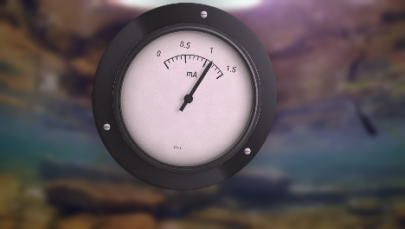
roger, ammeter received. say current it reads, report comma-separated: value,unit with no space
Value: 1.1,mA
